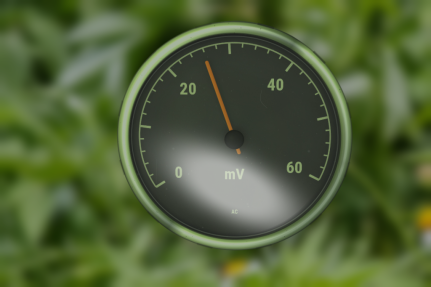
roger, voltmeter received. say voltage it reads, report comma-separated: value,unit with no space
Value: 26,mV
